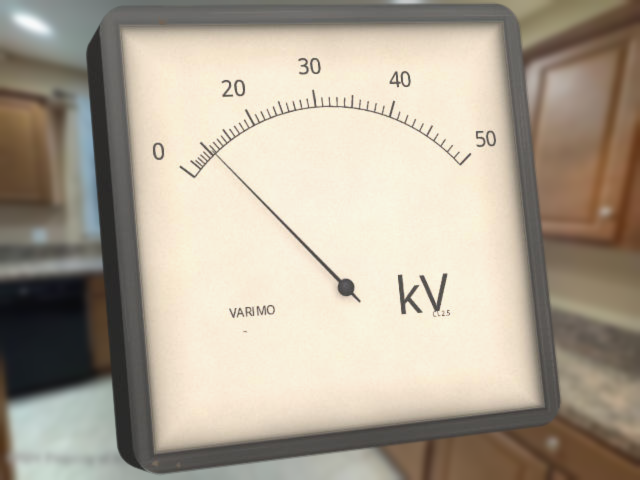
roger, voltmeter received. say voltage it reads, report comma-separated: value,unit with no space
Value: 10,kV
